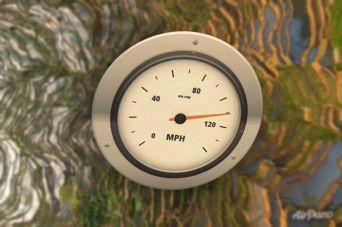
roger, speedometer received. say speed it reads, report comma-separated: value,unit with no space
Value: 110,mph
